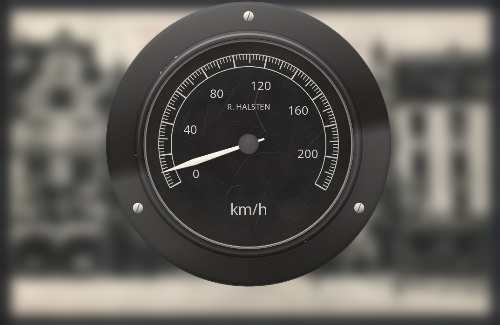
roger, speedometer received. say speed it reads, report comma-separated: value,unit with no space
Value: 10,km/h
